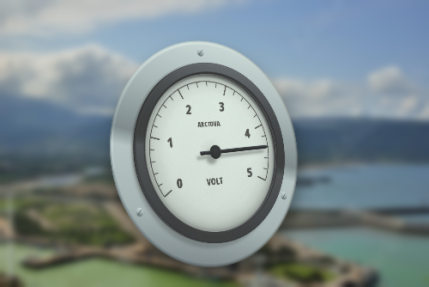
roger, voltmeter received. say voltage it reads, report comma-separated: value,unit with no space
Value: 4.4,V
